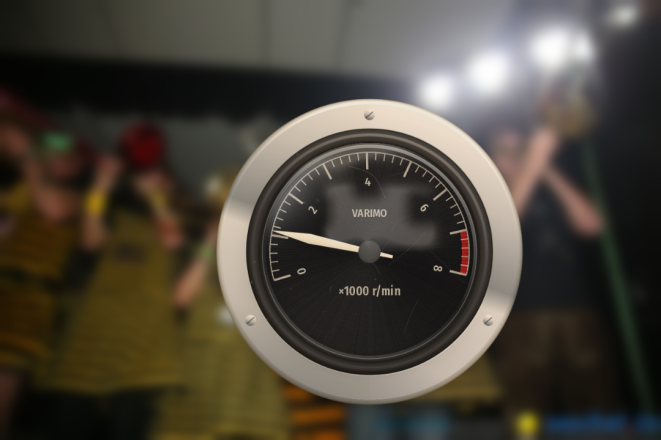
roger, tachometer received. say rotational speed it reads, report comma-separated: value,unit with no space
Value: 1100,rpm
